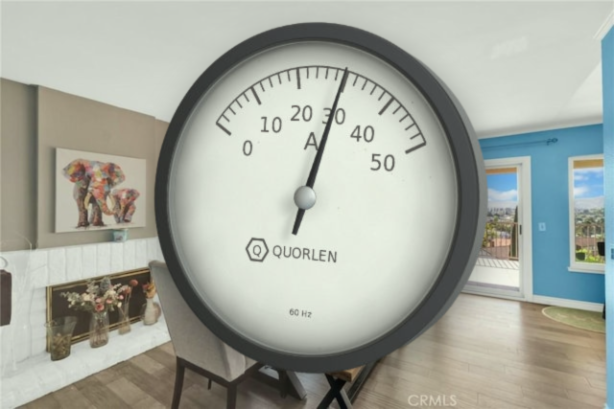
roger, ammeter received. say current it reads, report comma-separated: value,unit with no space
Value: 30,A
